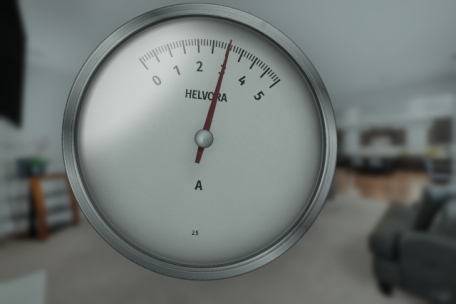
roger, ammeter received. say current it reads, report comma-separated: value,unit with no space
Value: 3,A
